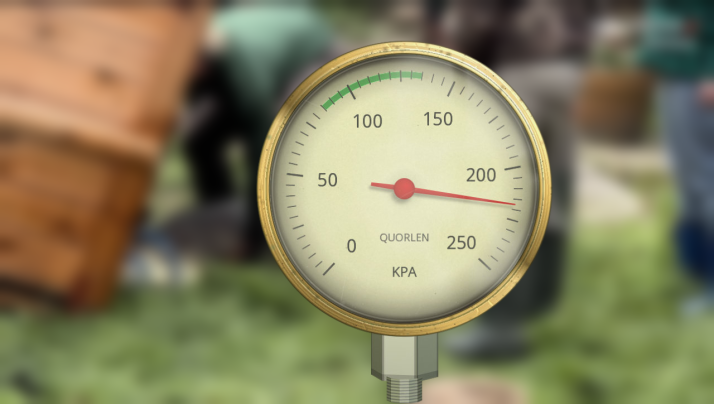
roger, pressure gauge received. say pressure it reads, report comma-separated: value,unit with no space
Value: 217.5,kPa
